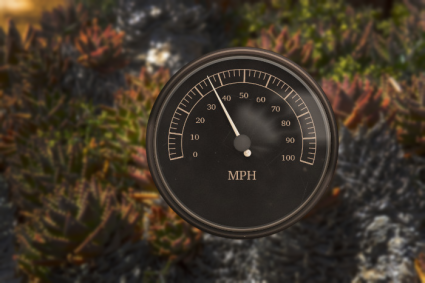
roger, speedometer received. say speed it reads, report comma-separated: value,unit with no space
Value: 36,mph
